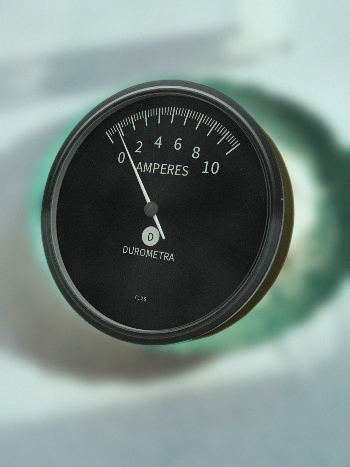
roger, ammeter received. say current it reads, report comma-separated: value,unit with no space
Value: 1,A
